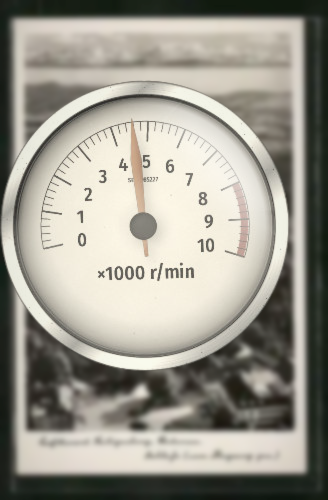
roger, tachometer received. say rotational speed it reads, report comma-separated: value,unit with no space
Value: 4600,rpm
